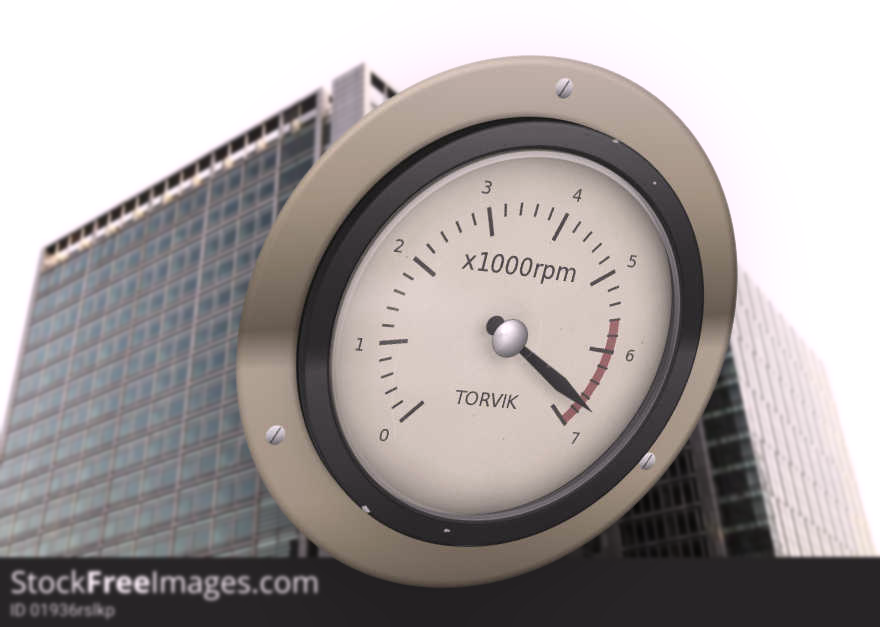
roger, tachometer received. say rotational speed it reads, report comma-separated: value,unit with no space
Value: 6700,rpm
